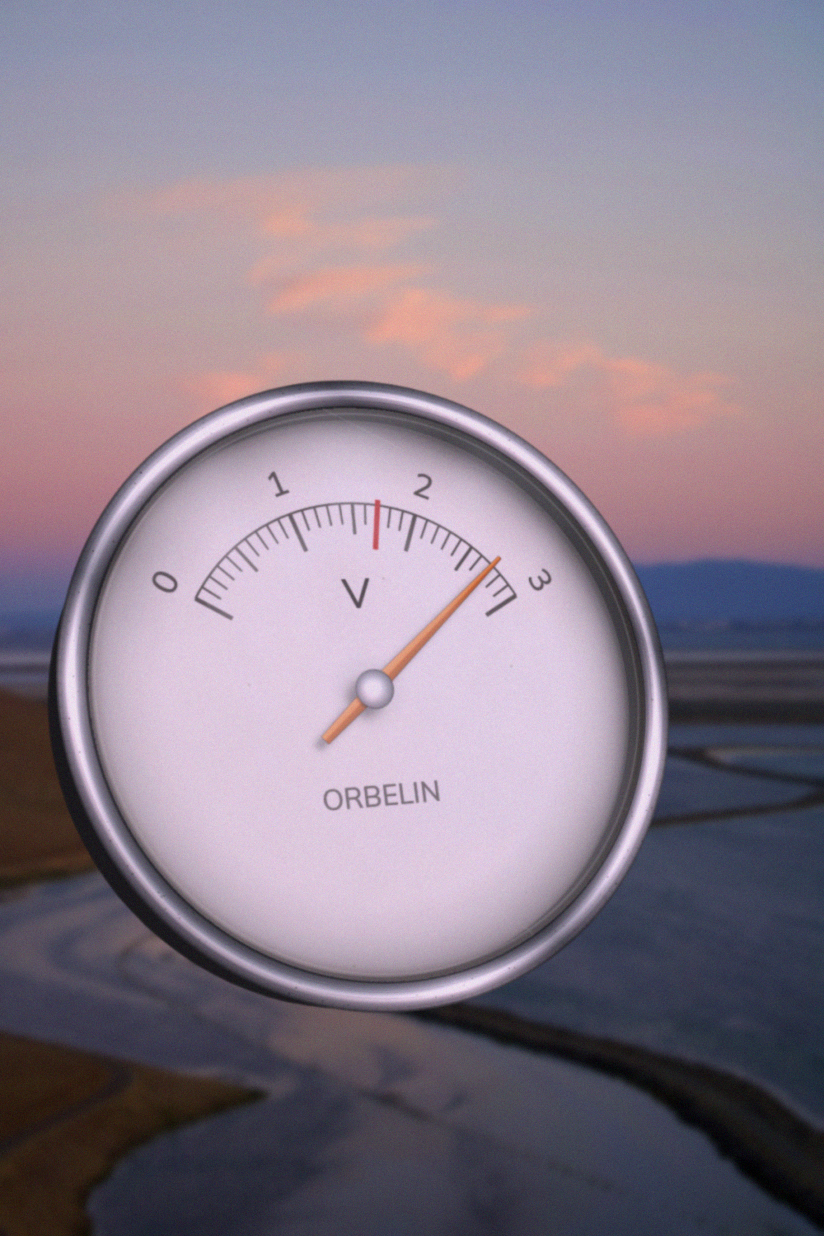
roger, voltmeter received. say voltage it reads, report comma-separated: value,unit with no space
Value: 2.7,V
